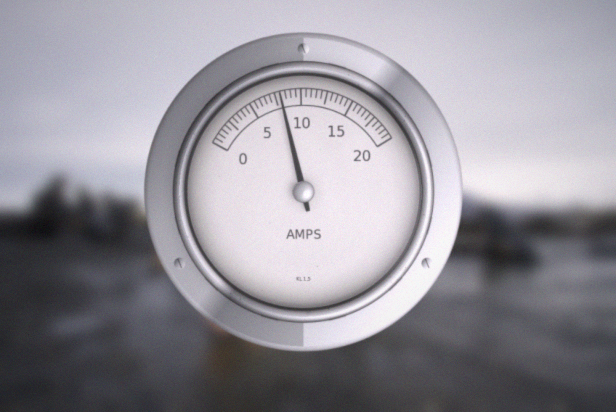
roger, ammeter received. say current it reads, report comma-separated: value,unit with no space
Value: 8,A
